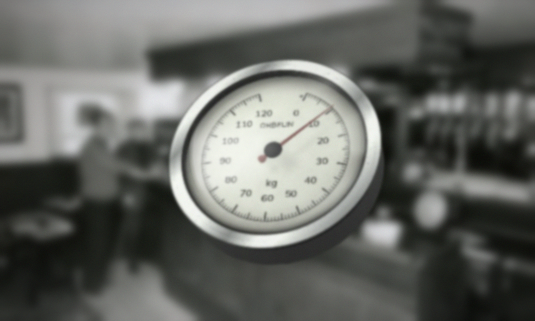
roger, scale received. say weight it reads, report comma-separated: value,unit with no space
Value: 10,kg
